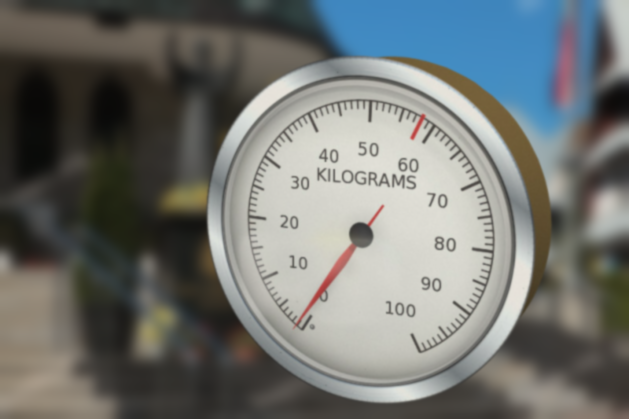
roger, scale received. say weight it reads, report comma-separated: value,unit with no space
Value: 1,kg
